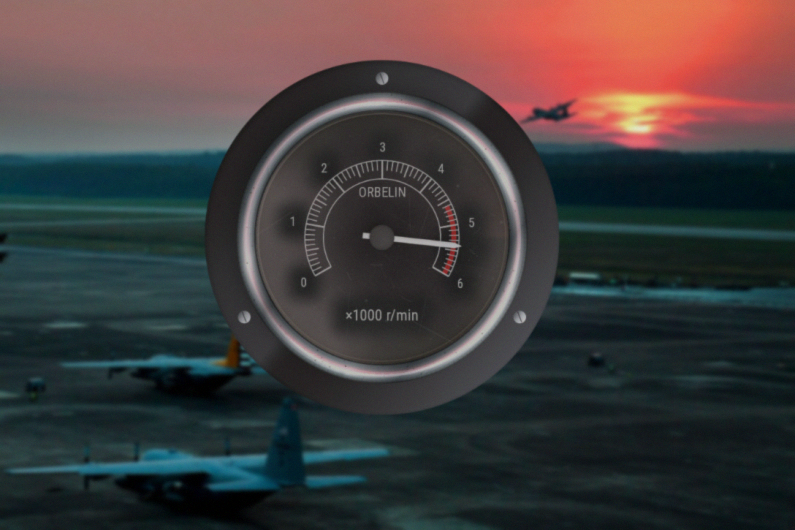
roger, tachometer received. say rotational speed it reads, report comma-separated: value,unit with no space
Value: 5400,rpm
